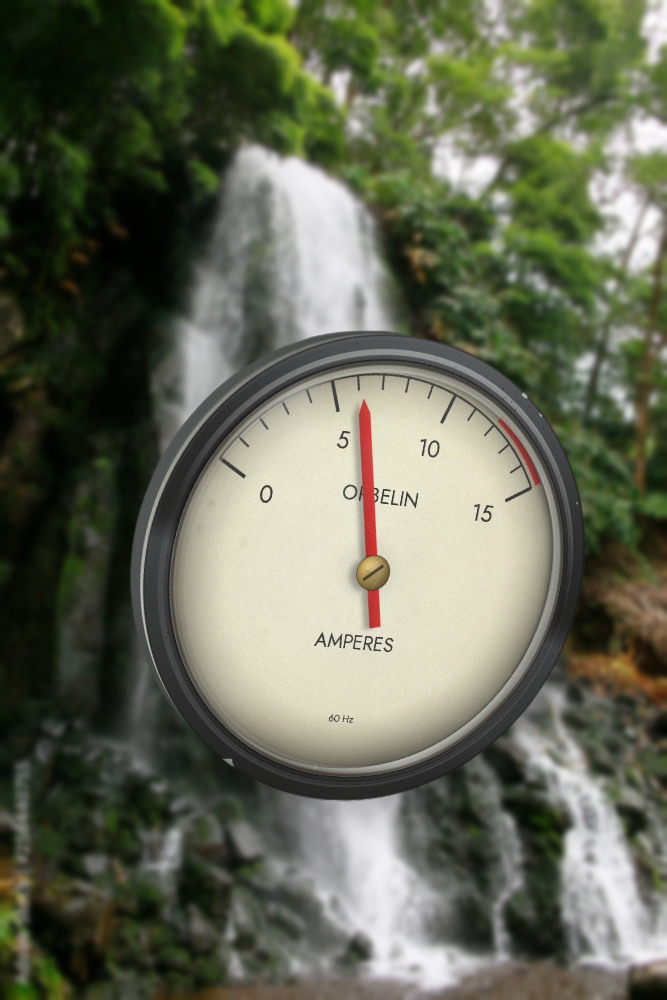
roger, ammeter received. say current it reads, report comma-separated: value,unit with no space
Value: 6,A
